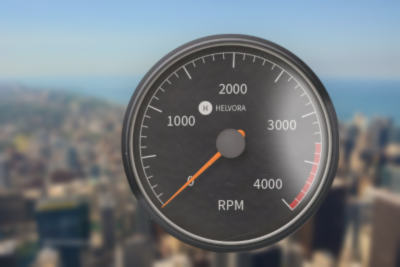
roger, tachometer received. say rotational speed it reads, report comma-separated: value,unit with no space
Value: 0,rpm
